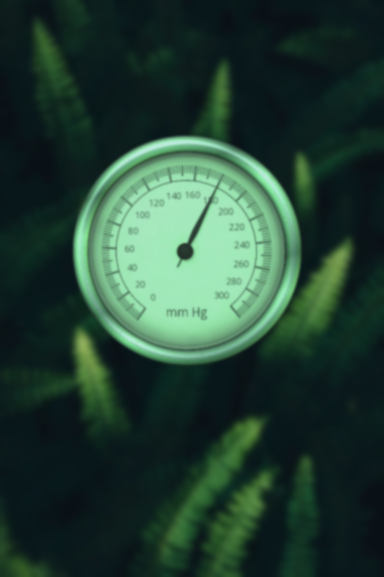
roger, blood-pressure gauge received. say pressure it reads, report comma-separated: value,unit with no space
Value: 180,mmHg
